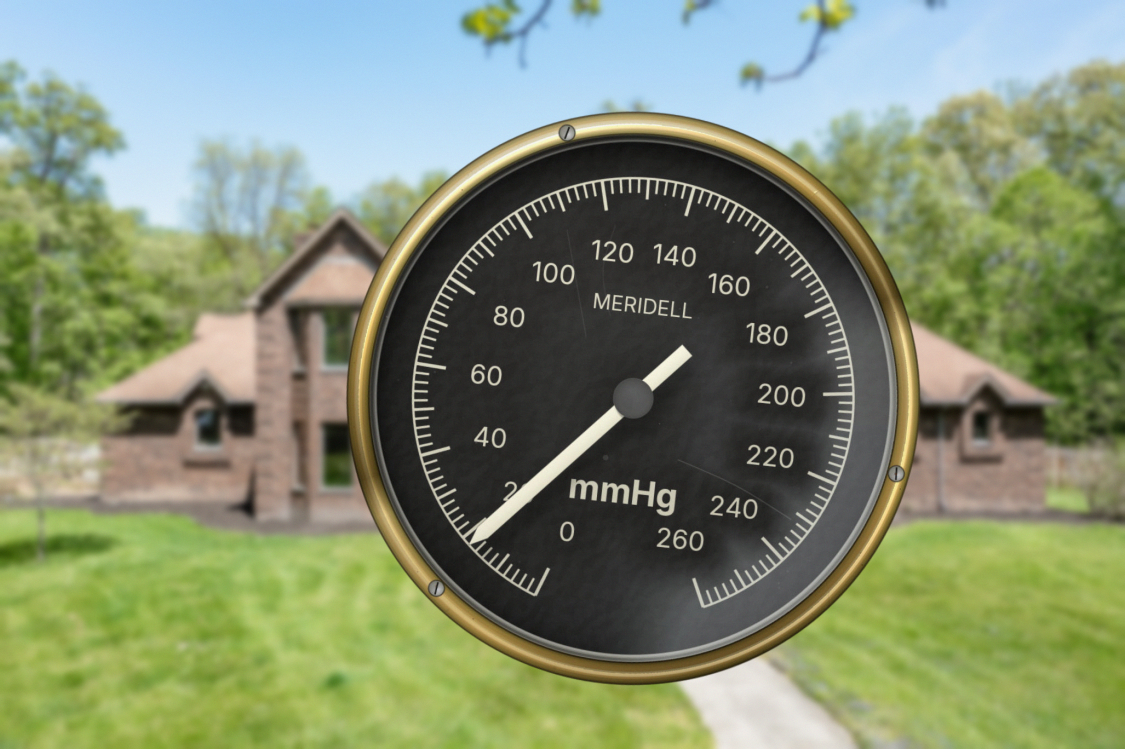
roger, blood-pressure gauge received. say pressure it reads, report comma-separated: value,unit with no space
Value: 18,mmHg
